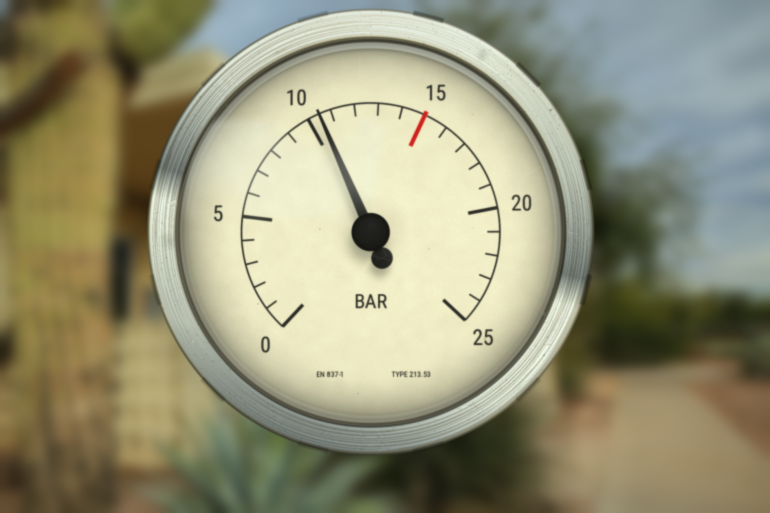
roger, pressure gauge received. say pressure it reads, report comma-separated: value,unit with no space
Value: 10.5,bar
